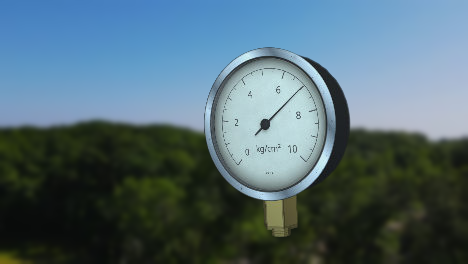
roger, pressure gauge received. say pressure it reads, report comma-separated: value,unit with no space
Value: 7,kg/cm²
